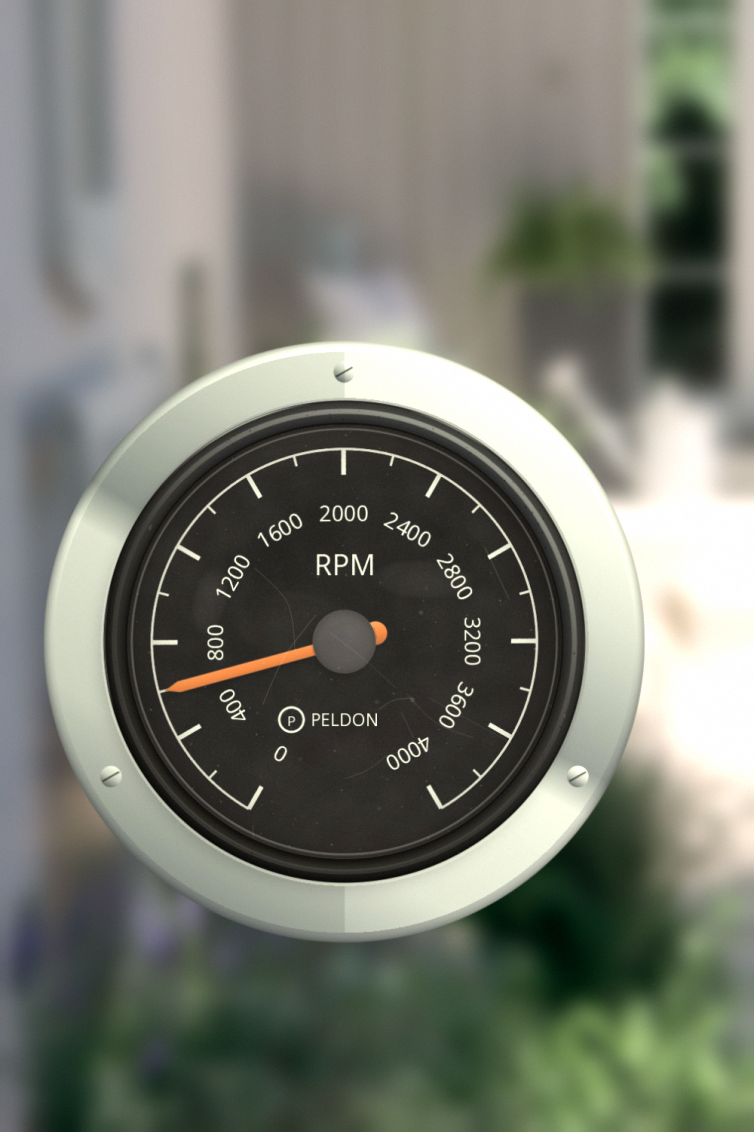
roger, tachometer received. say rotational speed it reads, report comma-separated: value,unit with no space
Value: 600,rpm
